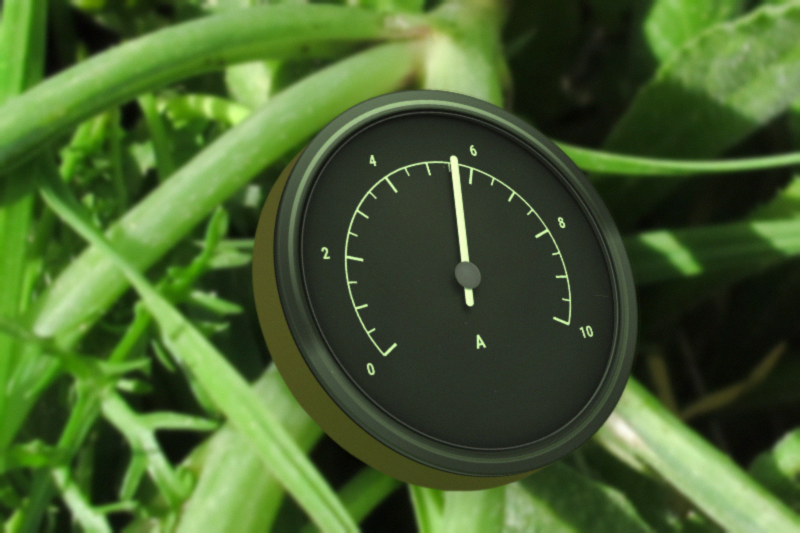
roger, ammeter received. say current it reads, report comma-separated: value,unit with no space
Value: 5.5,A
